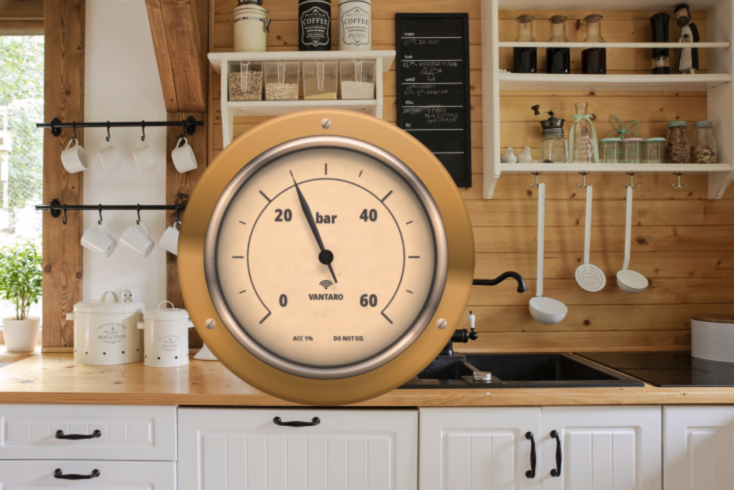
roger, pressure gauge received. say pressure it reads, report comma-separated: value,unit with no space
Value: 25,bar
